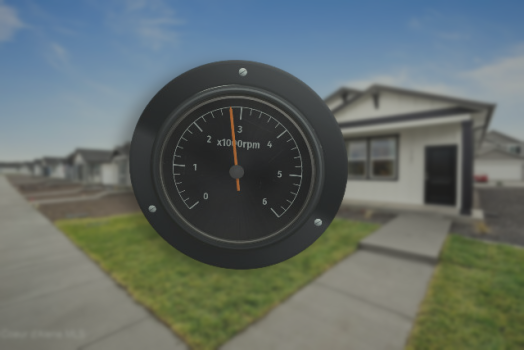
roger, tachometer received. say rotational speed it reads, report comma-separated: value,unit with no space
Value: 2800,rpm
